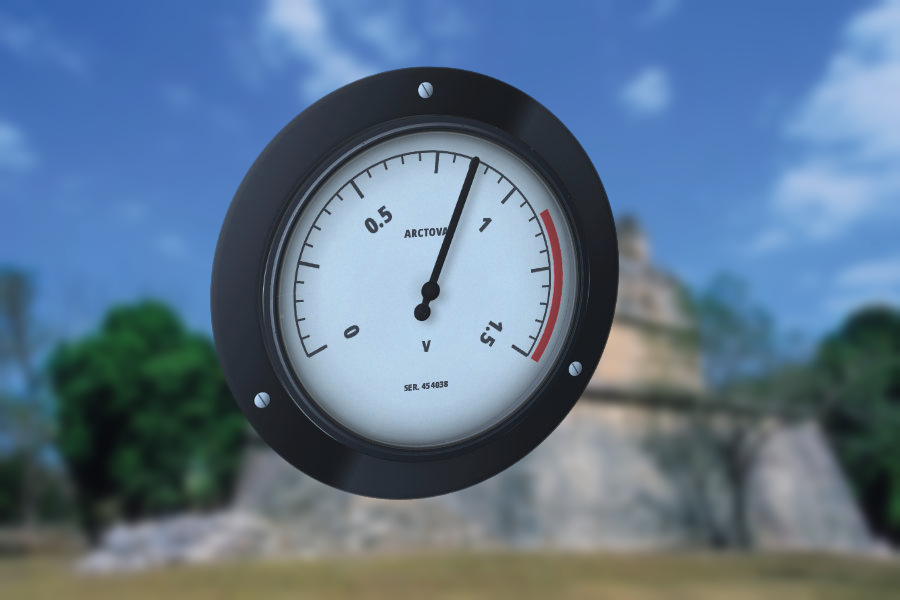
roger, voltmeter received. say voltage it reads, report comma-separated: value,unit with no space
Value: 0.85,V
